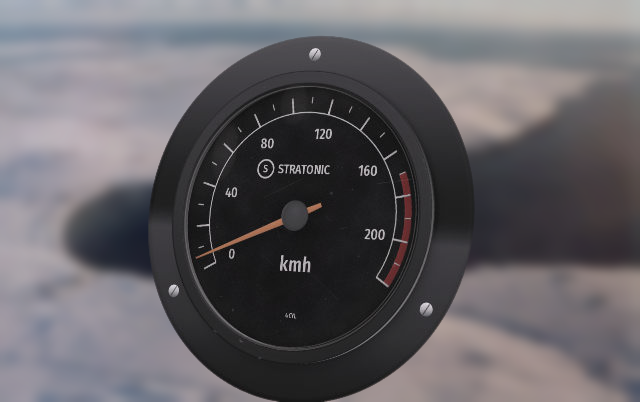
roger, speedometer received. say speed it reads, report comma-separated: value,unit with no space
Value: 5,km/h
